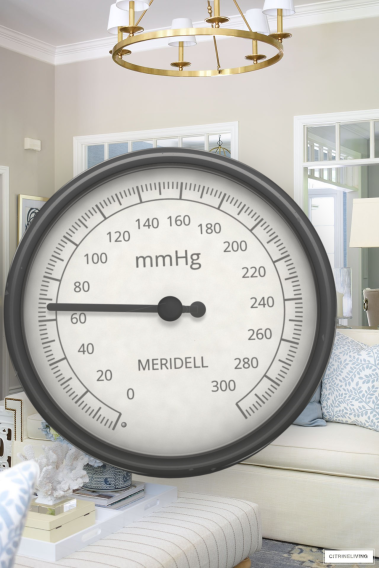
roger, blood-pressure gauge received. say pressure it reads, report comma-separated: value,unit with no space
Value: 66,mmHg
